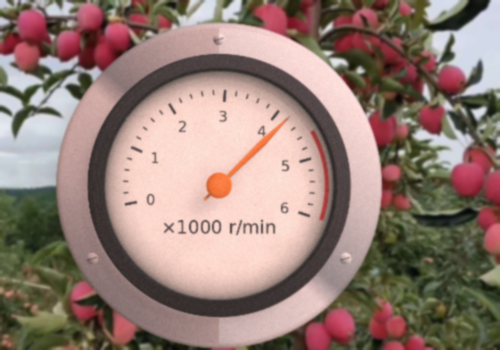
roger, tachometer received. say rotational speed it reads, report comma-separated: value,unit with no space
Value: 4200,rpm
